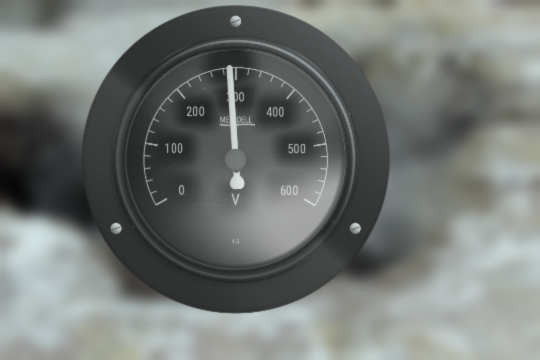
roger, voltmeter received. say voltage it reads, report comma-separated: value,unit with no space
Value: 290,V
